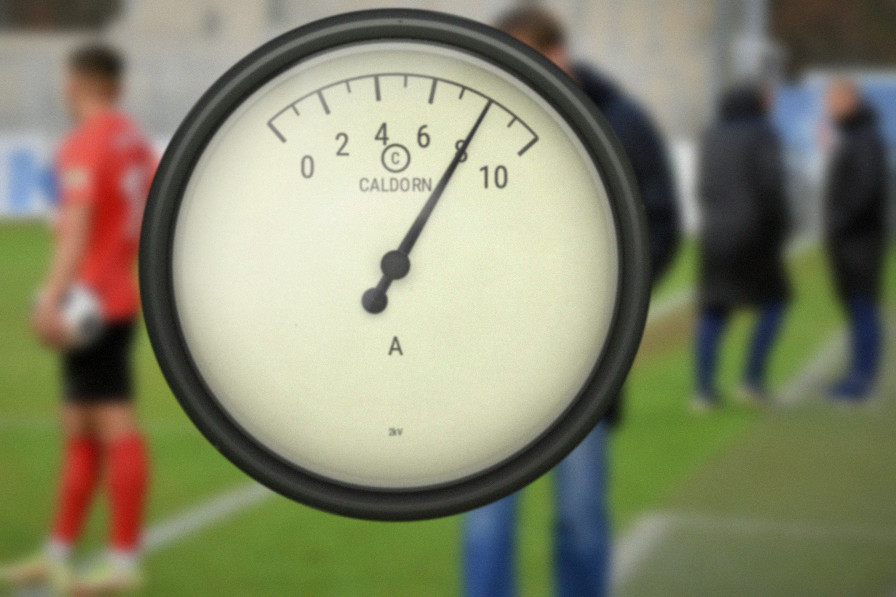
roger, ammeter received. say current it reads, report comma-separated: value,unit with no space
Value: 8,A
